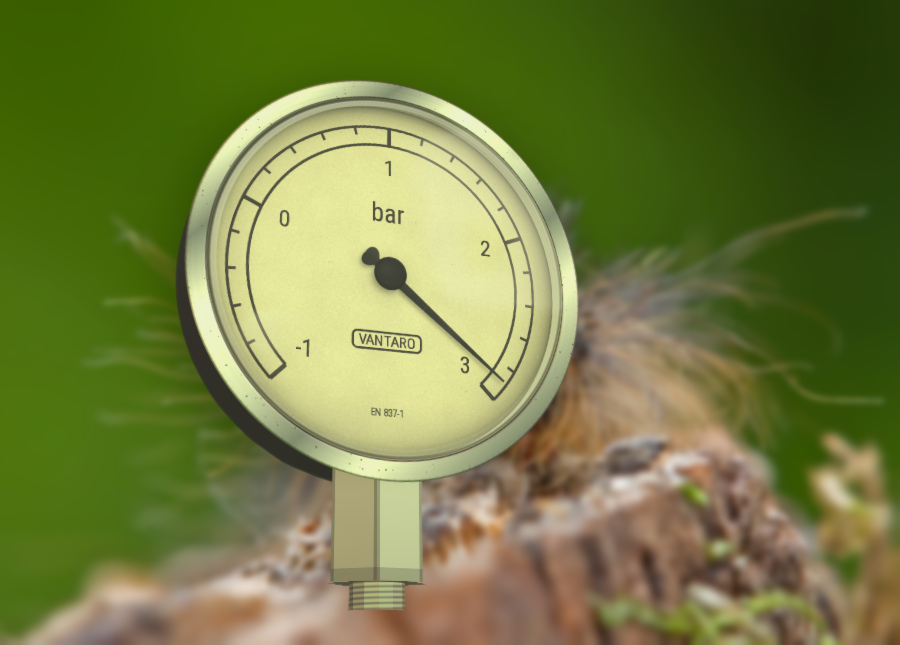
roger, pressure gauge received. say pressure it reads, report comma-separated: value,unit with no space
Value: 2.9,bar
